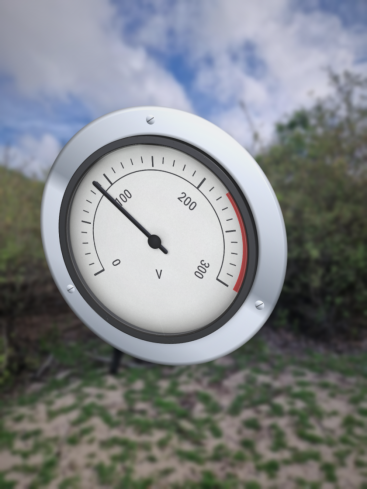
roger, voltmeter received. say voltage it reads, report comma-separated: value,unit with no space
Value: 90,V
